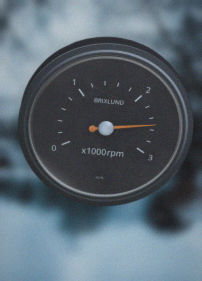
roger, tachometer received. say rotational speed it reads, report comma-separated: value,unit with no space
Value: 2500,rpm
